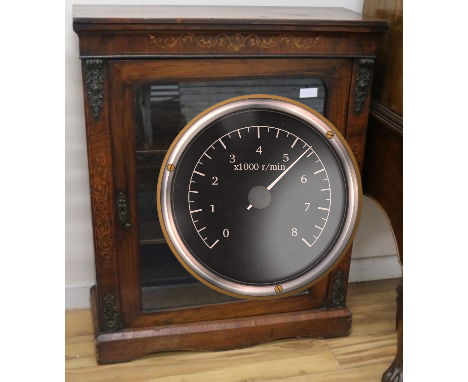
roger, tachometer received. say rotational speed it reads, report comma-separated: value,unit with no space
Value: 5375,rpm
